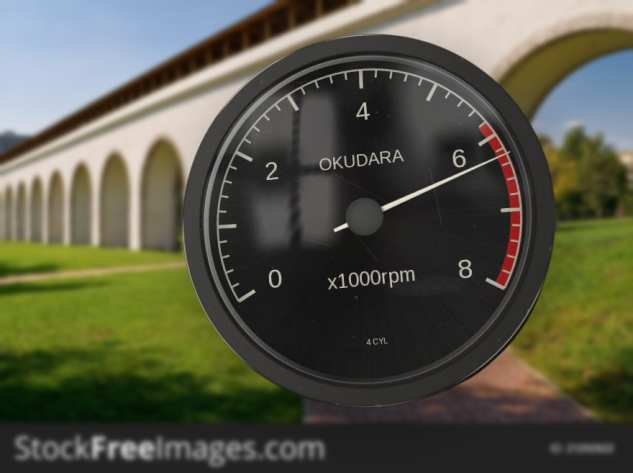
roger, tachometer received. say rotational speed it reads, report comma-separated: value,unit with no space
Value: 6300,rpm
